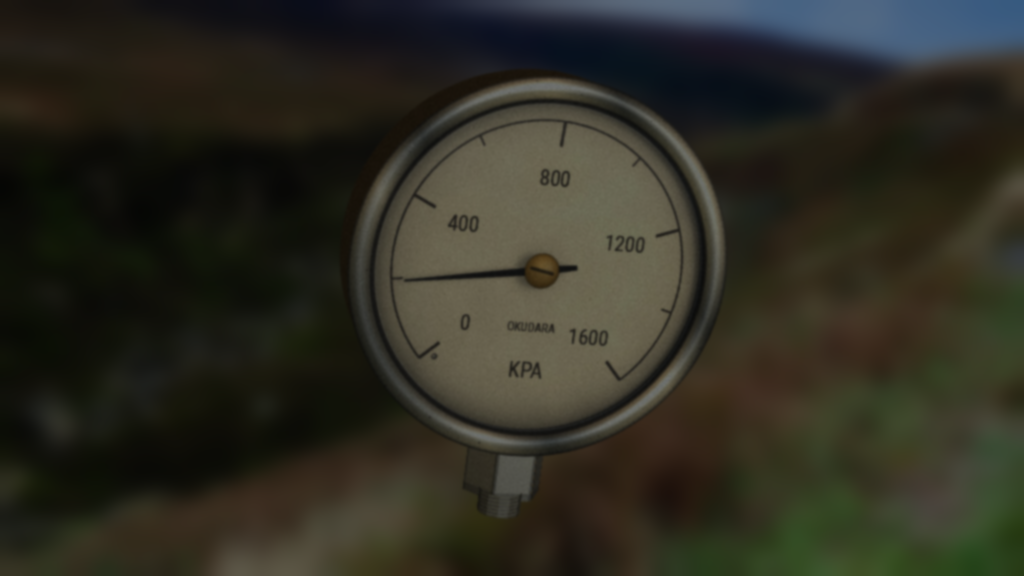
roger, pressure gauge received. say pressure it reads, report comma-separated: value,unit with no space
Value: 200,kPa
